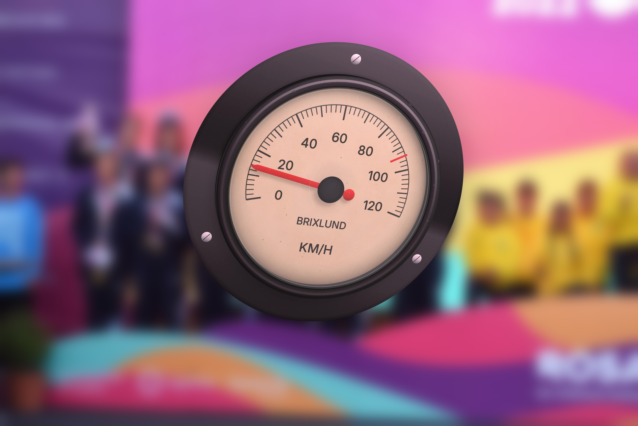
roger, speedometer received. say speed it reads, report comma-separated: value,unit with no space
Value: 14,km/h
